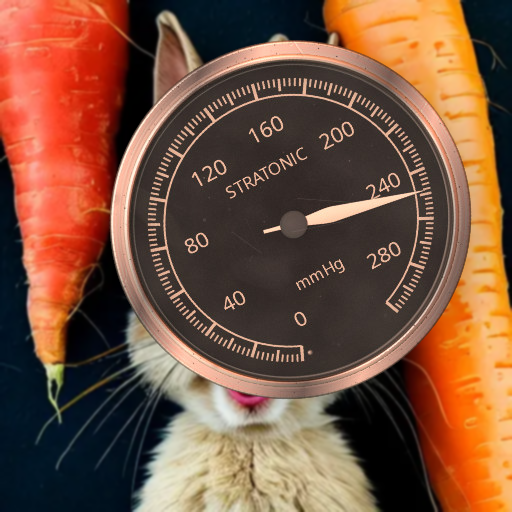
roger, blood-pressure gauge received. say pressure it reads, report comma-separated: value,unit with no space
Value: 248,mmHg
